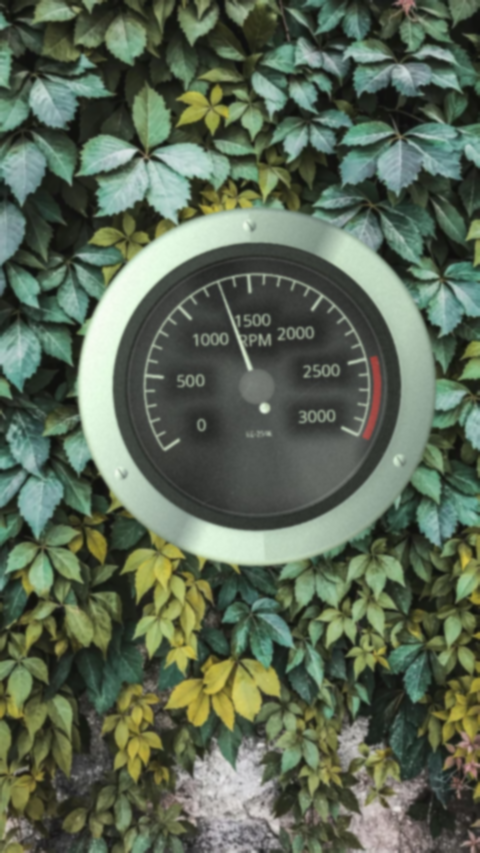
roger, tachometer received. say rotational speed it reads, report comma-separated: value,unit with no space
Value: 1300,rpm
